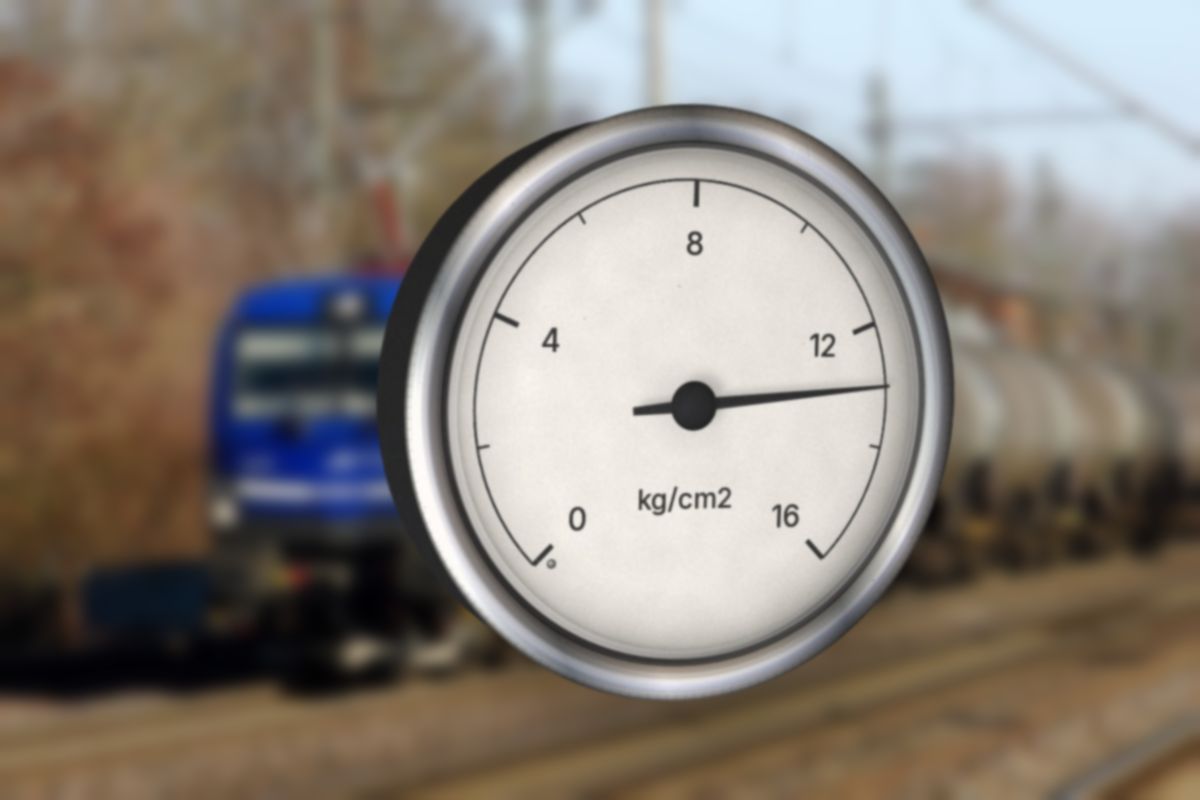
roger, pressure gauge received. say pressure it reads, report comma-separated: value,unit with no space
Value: 13,kg/cm²
